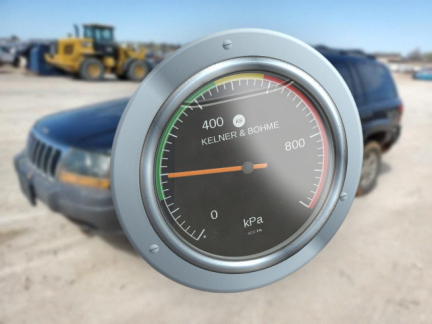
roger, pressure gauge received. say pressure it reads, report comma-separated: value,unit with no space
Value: 200,kPa
